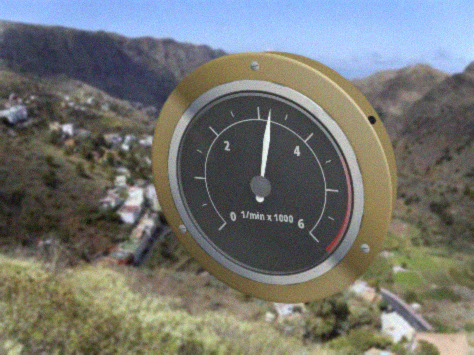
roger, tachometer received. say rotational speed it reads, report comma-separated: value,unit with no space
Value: 3250,rpm
